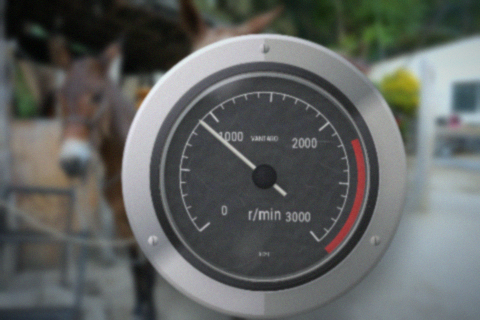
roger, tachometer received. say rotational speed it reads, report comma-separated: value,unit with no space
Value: 900,rpm
